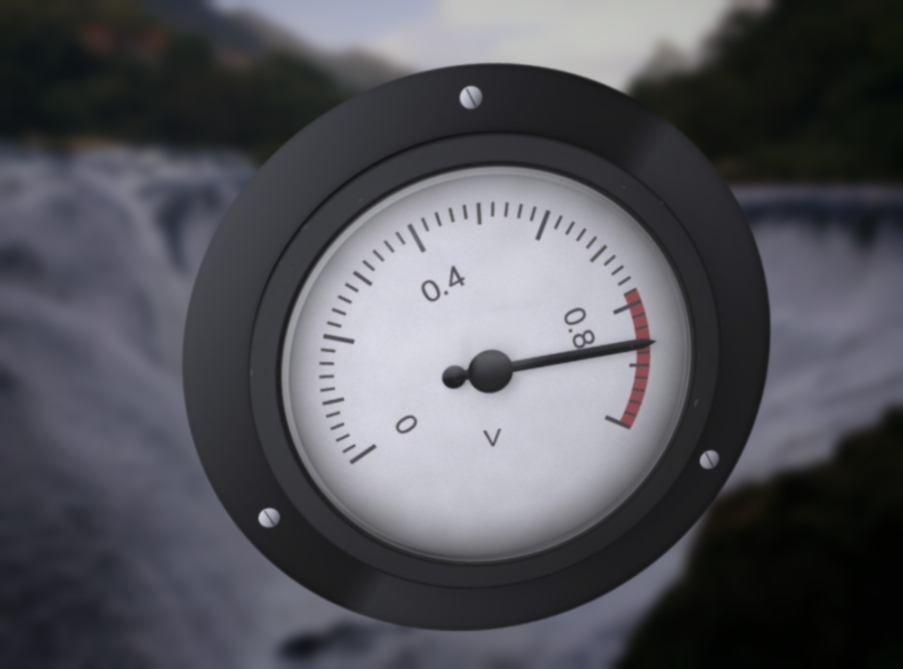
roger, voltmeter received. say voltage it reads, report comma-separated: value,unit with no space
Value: 0.86,V
